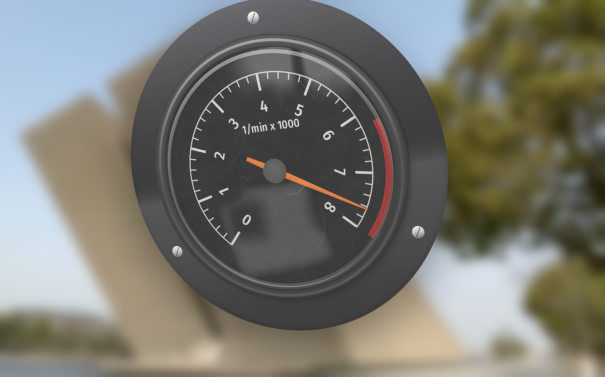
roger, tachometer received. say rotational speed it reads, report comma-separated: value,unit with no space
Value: 7600,rpm
